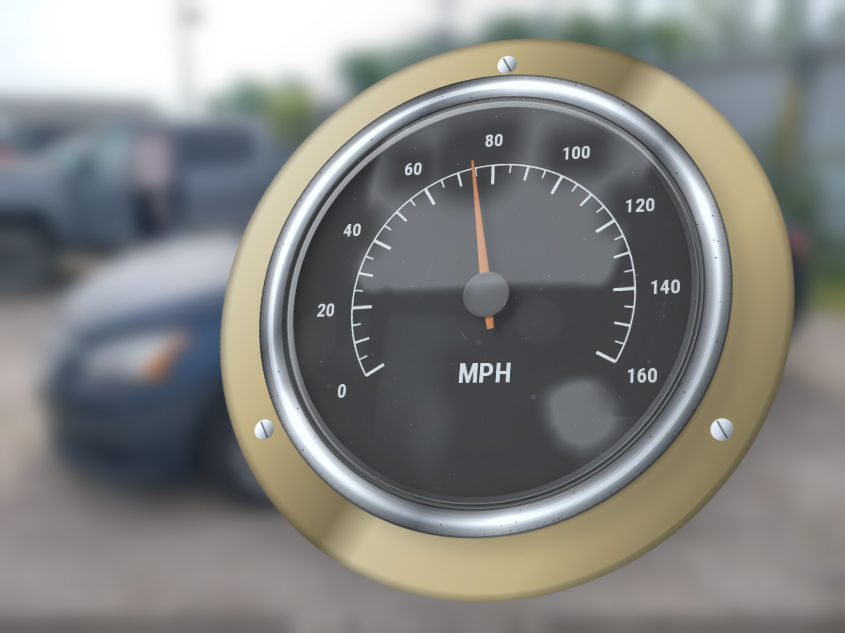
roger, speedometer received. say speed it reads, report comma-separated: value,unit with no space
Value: 75,mph
